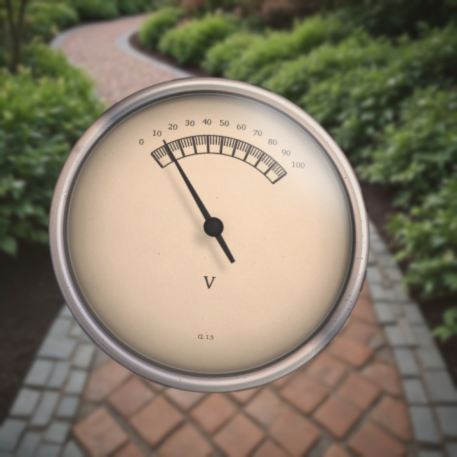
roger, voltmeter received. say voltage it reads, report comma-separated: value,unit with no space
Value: 10,V
